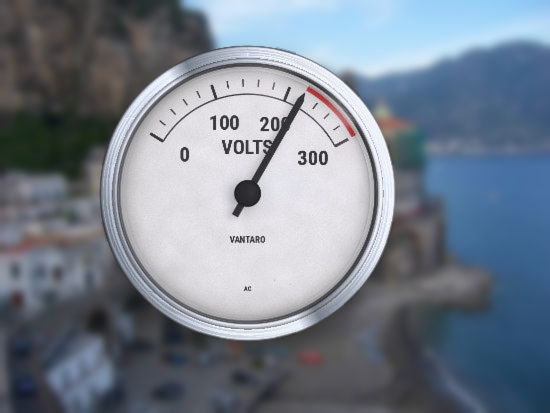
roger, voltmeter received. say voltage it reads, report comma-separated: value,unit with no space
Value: 220,V
